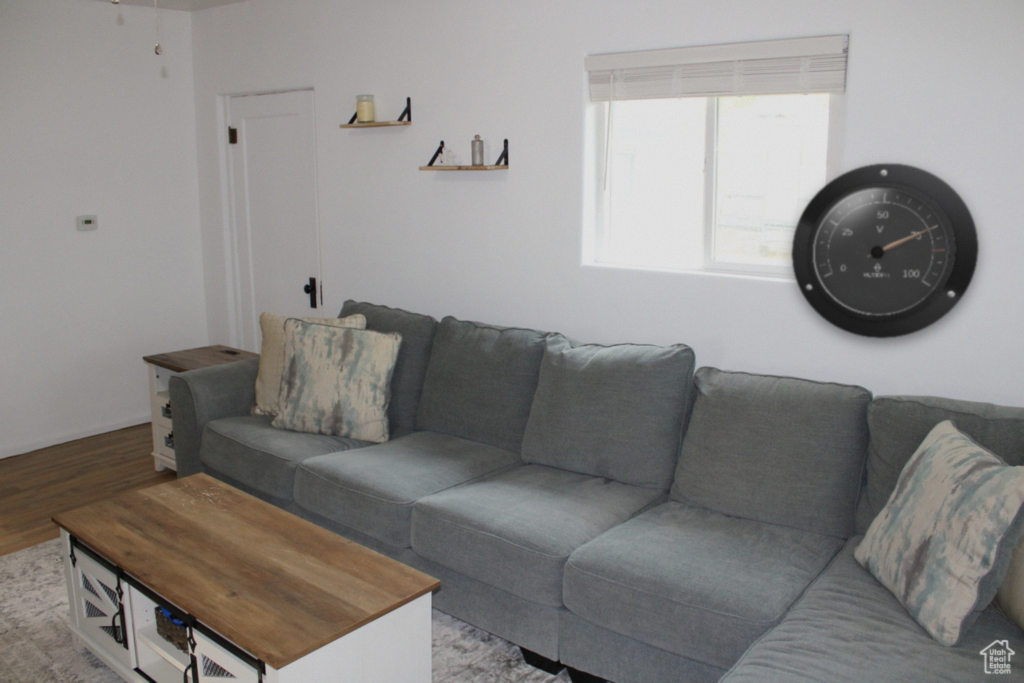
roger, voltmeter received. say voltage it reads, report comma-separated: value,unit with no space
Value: 75,V
